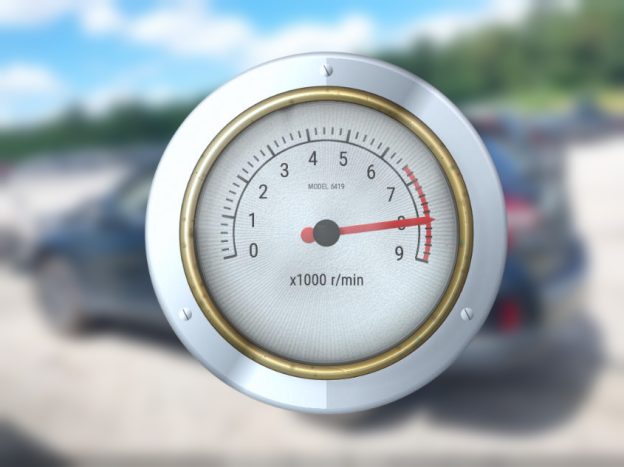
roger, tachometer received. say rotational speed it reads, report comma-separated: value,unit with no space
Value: 8000,rpm
